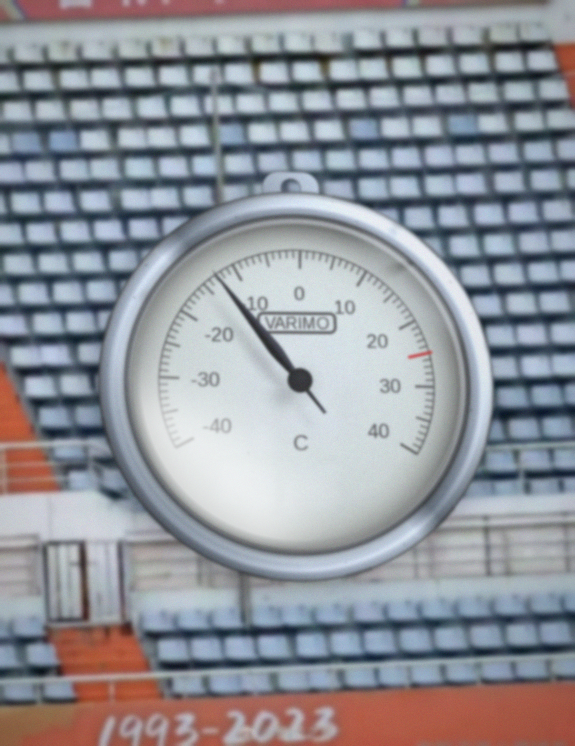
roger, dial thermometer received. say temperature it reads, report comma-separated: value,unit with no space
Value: -13,°C
